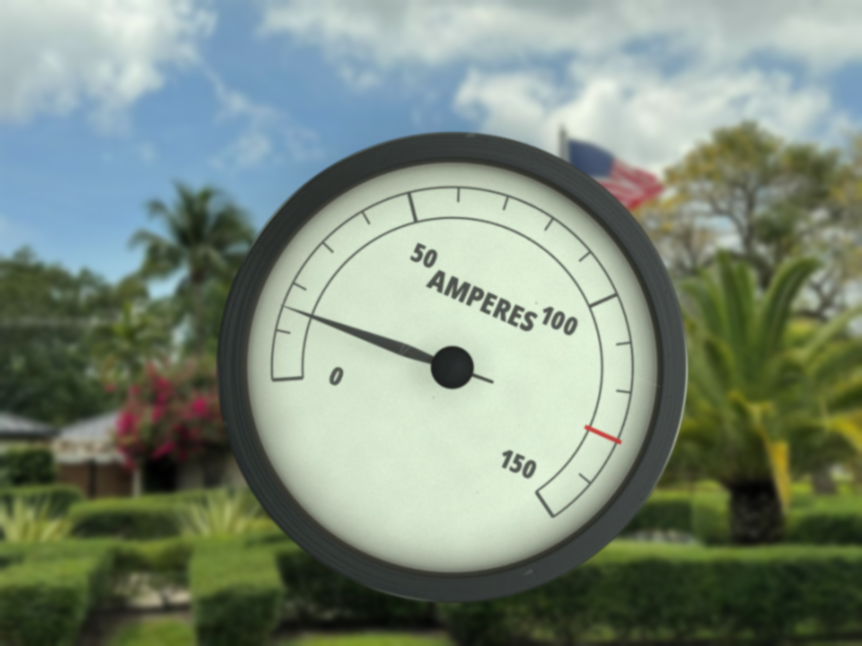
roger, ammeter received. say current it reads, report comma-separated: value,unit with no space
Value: 15,A
